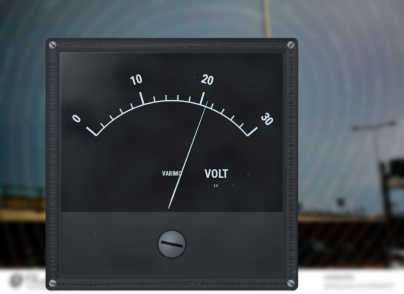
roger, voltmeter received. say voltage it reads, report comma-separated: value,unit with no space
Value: 21,V
